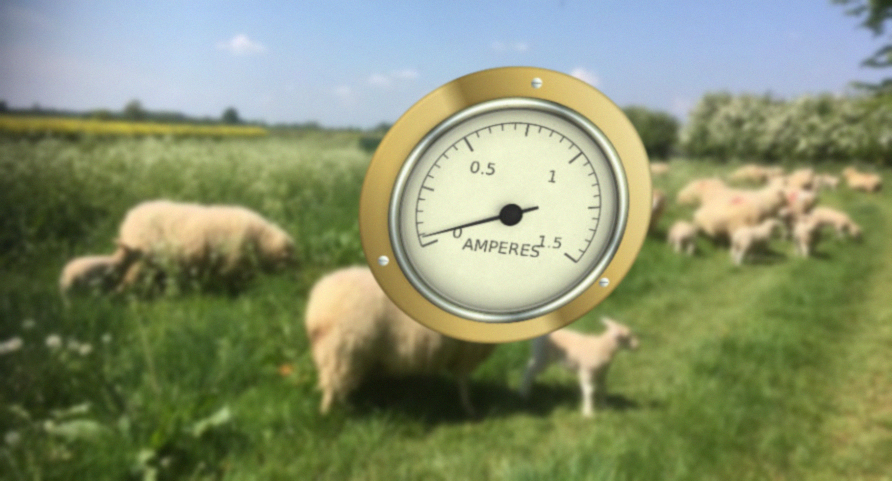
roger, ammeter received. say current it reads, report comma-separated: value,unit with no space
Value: 0.05,A
